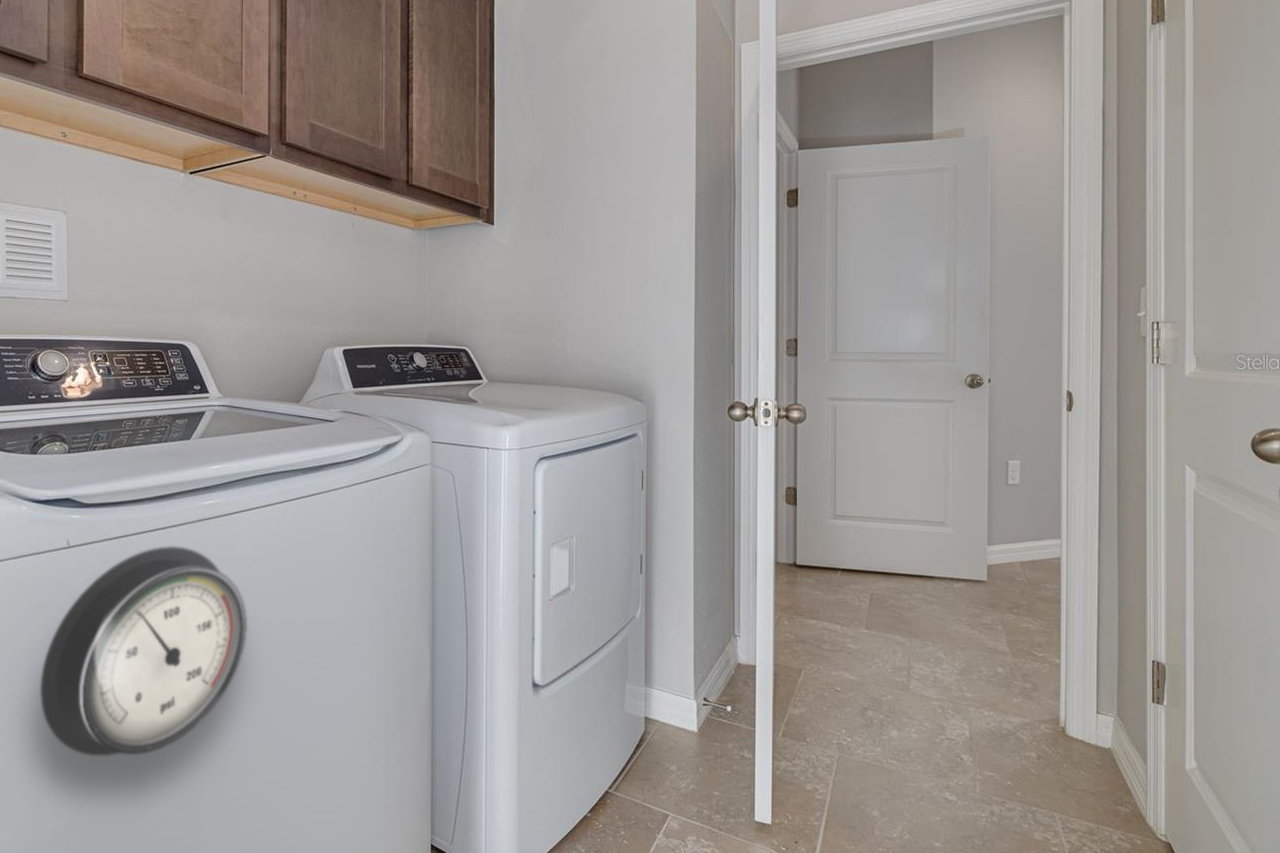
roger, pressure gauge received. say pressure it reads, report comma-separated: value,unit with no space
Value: 75,psi
